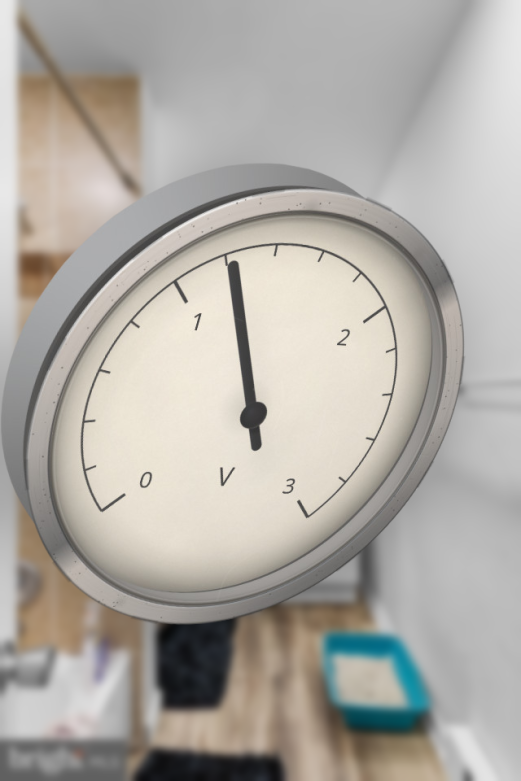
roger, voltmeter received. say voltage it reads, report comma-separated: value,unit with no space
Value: 1.2,V
